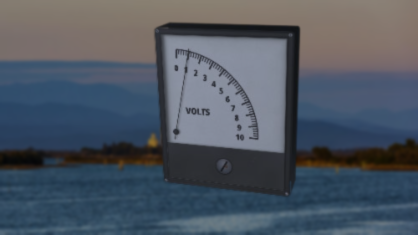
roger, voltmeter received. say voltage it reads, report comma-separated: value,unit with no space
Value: 1,V
